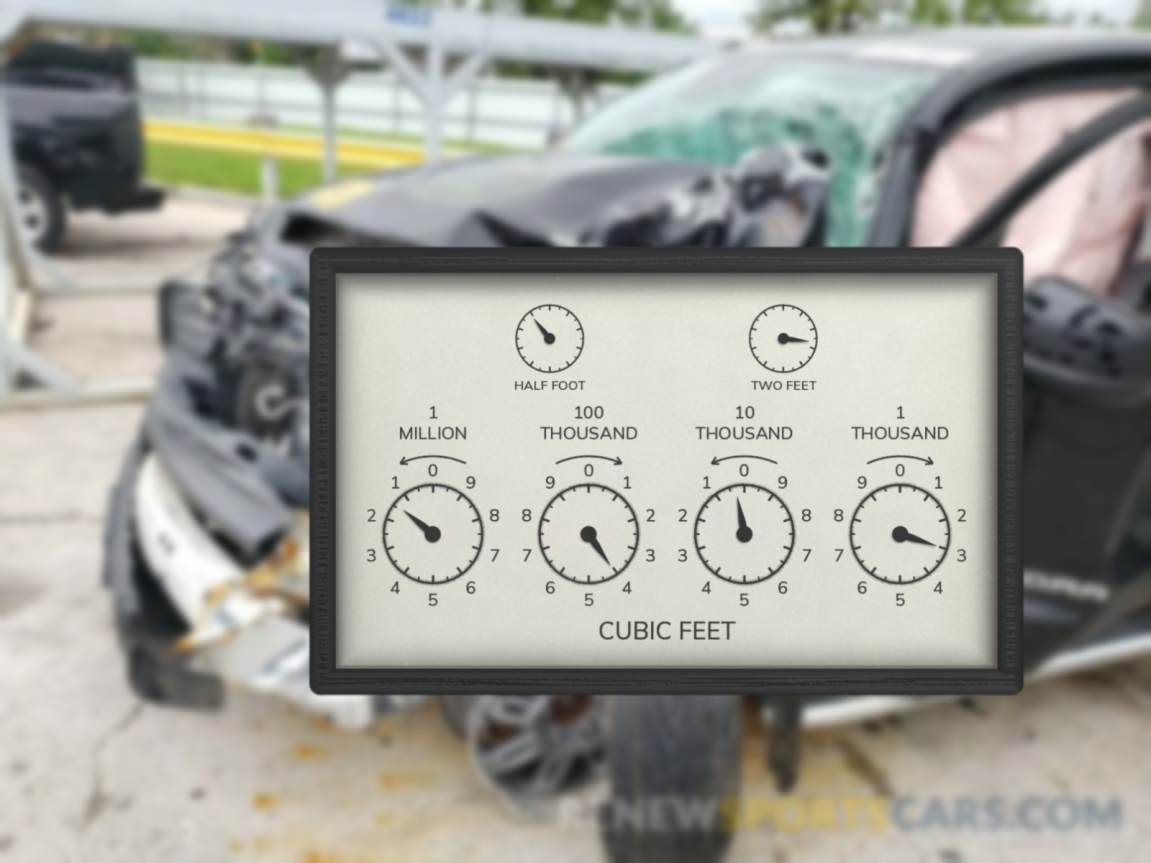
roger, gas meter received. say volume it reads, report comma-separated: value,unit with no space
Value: 140300,ft³
